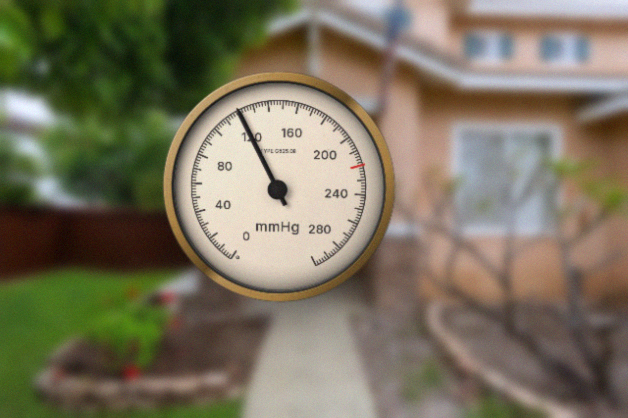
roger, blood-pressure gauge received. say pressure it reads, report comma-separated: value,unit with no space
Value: 120,mmHg
